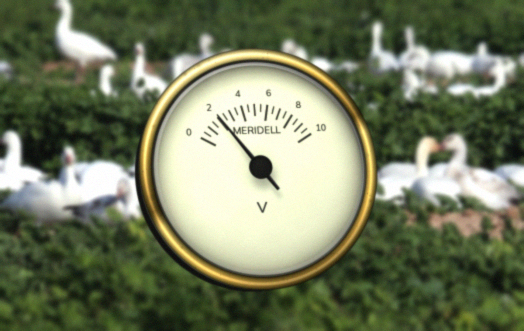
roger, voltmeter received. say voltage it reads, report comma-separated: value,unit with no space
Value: 2,V
